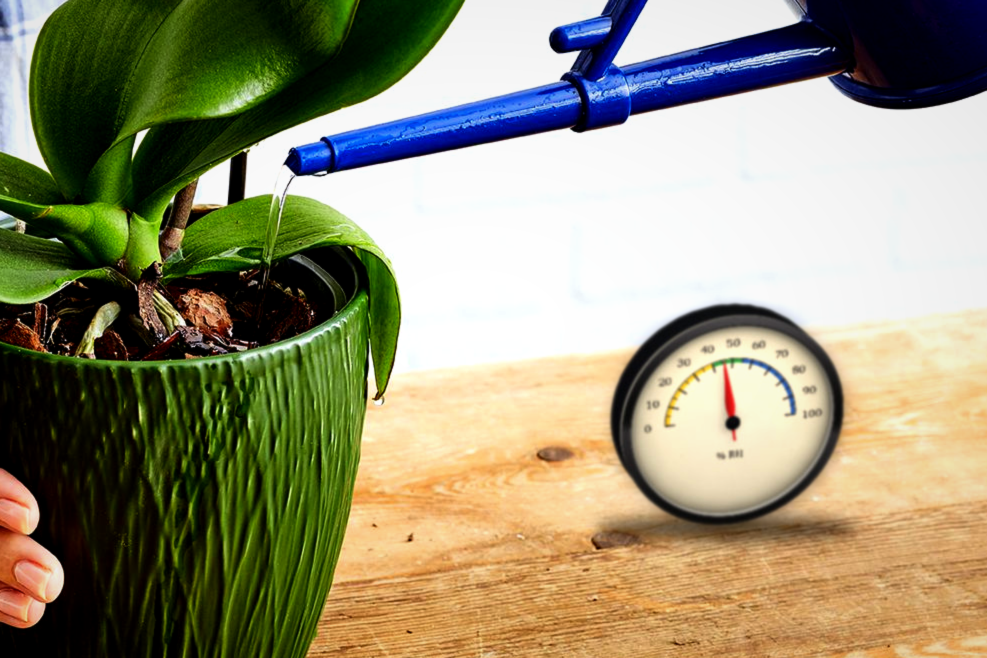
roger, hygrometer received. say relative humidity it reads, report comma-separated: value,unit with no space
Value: 45,%
